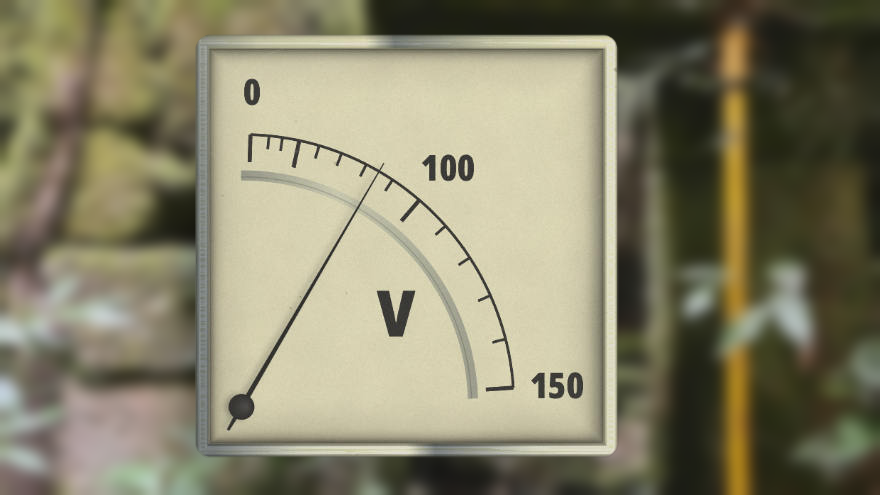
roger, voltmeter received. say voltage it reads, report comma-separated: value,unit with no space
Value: 85,V
